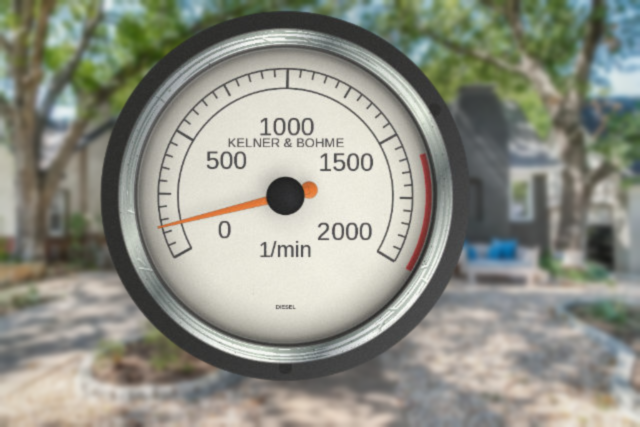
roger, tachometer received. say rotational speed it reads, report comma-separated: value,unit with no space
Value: 125,rpm
